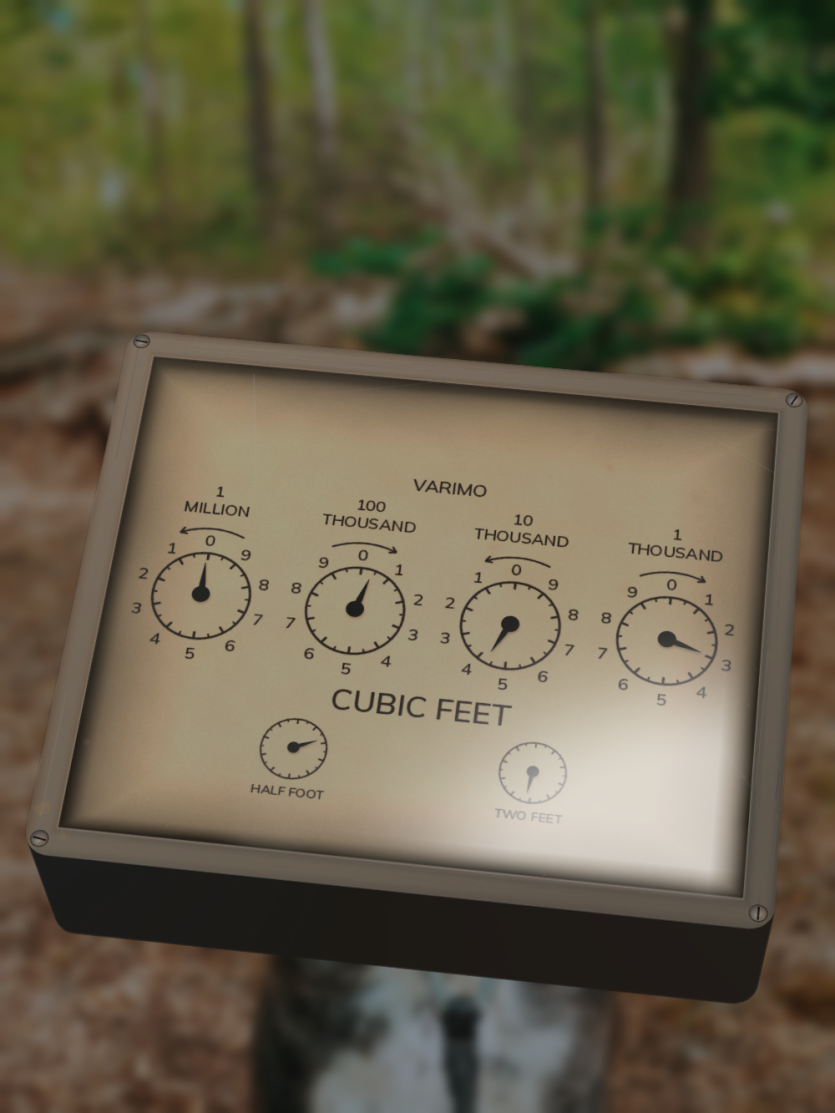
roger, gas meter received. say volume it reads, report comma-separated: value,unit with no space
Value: 4300,ft³
